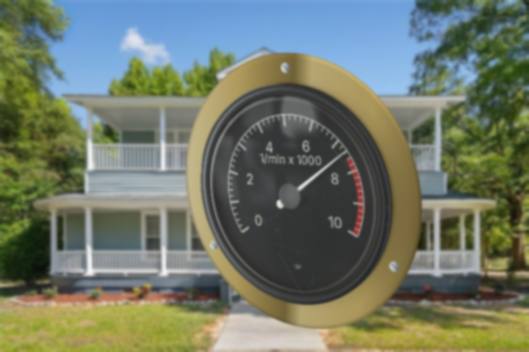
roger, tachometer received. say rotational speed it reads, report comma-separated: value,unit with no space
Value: 7400,rpm
